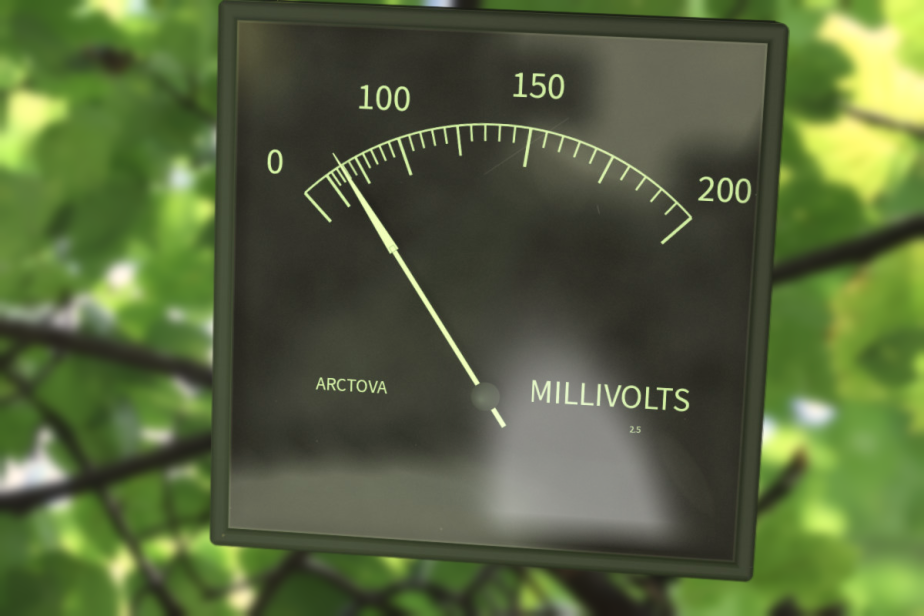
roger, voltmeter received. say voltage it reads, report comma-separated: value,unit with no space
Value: 65,mV
